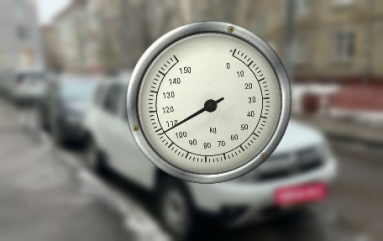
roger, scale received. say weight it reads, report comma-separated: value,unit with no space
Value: 108,kg
